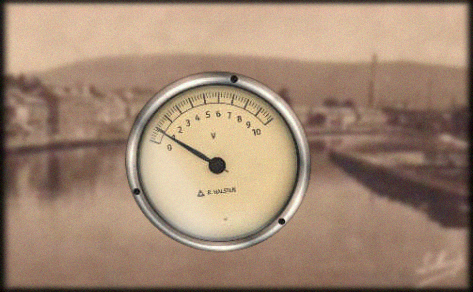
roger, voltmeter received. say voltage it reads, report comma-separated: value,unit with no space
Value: 1,V
